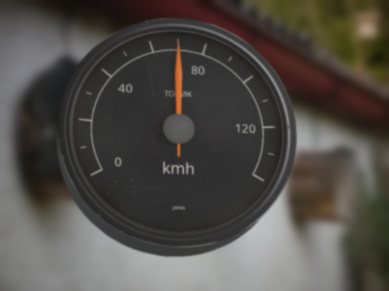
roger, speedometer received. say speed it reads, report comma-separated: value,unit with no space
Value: 70,km/h
